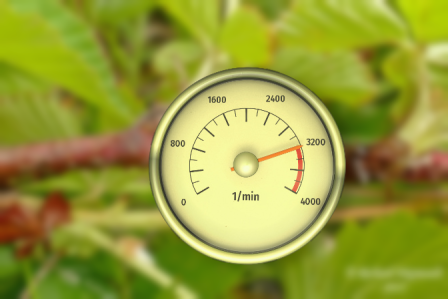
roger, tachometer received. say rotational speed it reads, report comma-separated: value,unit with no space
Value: 3200,rpm
